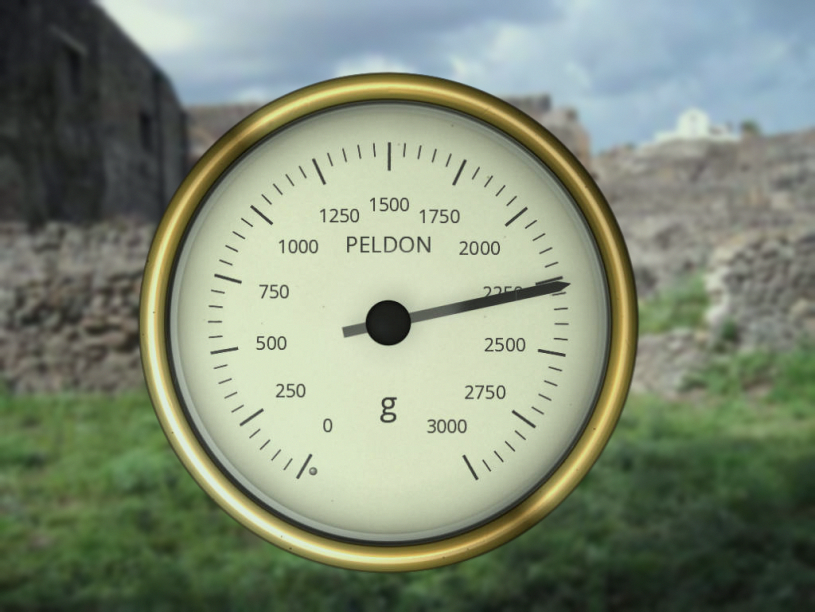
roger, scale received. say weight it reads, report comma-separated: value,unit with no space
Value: 2275,g
